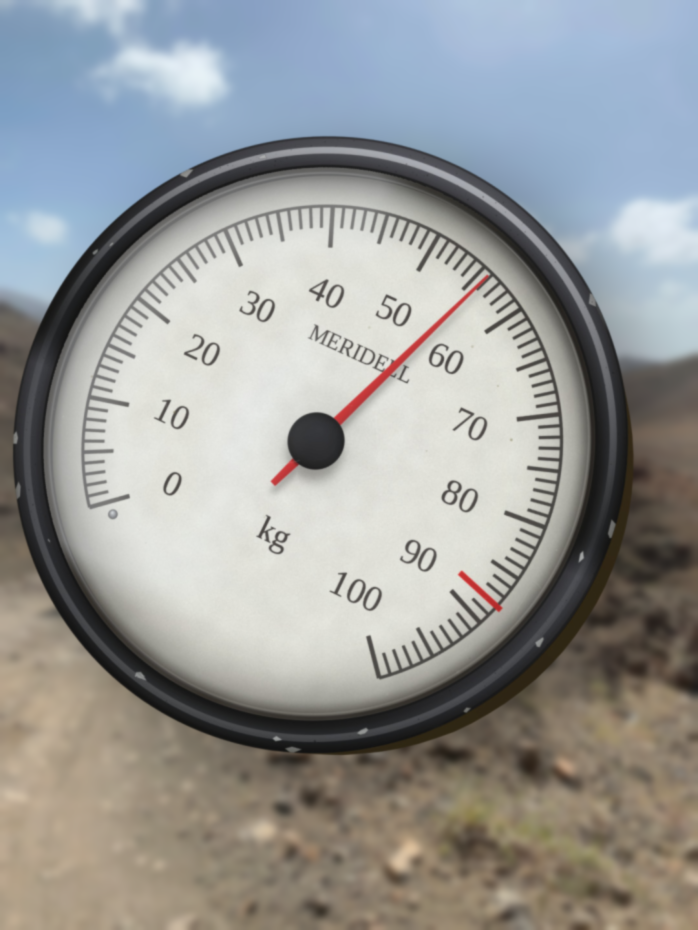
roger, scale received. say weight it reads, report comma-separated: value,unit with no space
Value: 56,kg
